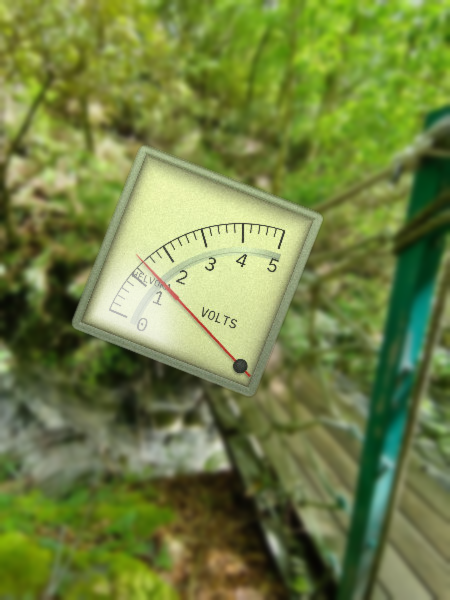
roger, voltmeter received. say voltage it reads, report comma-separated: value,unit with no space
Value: 1.4,V
